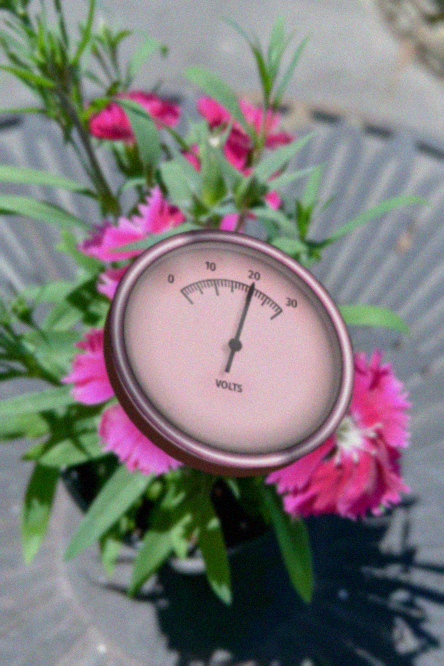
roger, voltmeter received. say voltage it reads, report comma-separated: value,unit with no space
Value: 20,V
